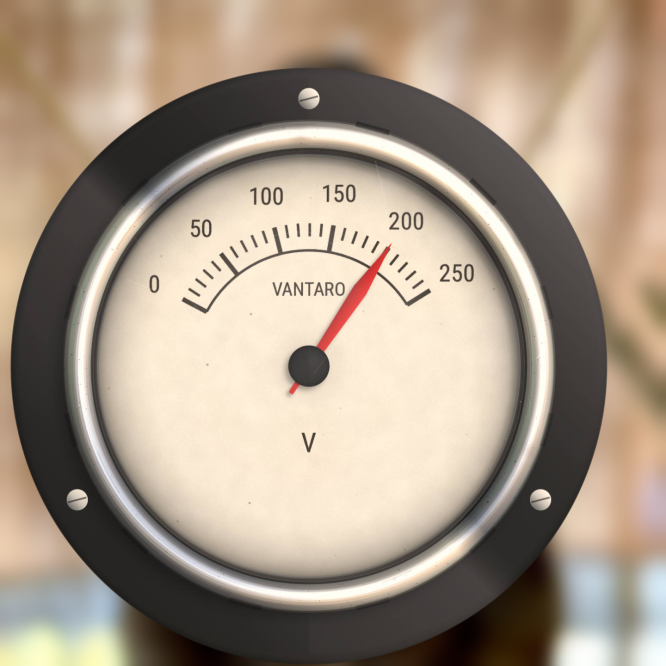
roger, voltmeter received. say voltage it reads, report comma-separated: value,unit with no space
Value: 200,V
